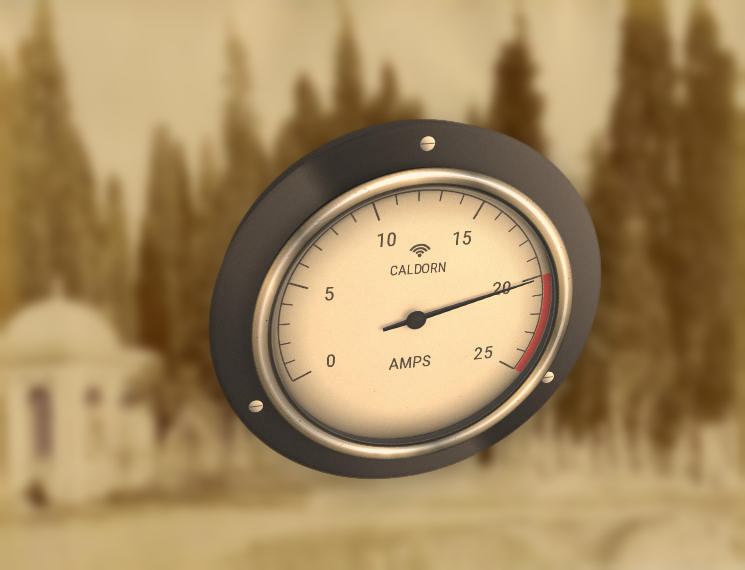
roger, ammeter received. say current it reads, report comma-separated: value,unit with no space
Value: 20,A
